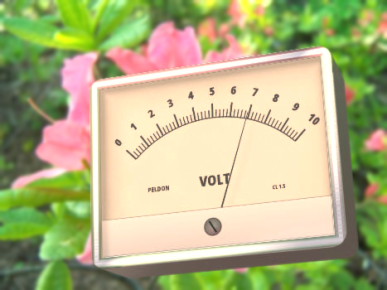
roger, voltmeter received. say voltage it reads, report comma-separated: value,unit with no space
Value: 7,V
